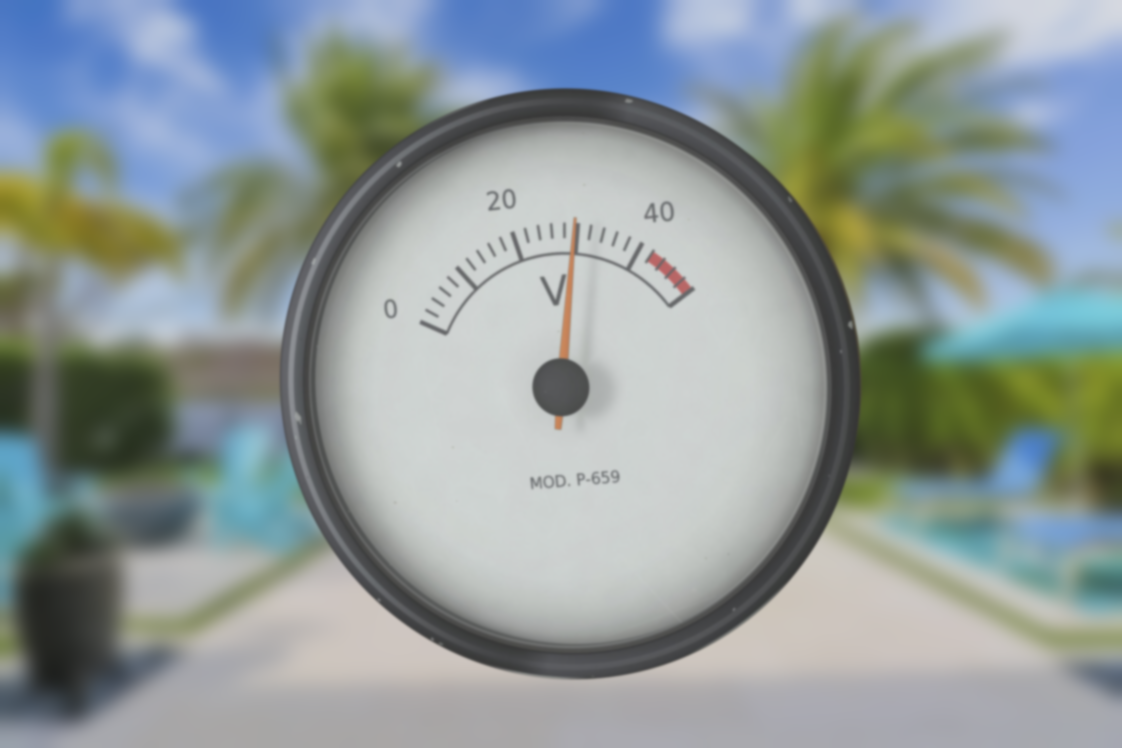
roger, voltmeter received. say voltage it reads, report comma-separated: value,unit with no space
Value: 30,V
